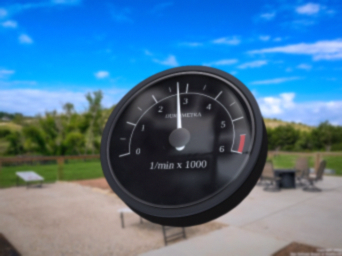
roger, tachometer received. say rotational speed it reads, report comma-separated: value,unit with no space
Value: 2750,rpm
